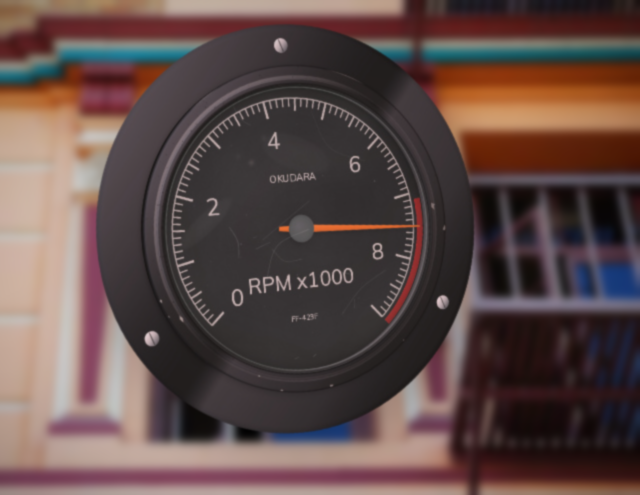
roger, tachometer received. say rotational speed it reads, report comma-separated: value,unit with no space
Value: 7500,rpm
